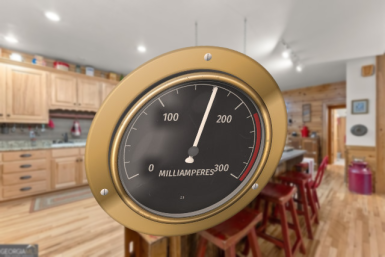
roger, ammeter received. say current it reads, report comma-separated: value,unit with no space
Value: 160,mA
